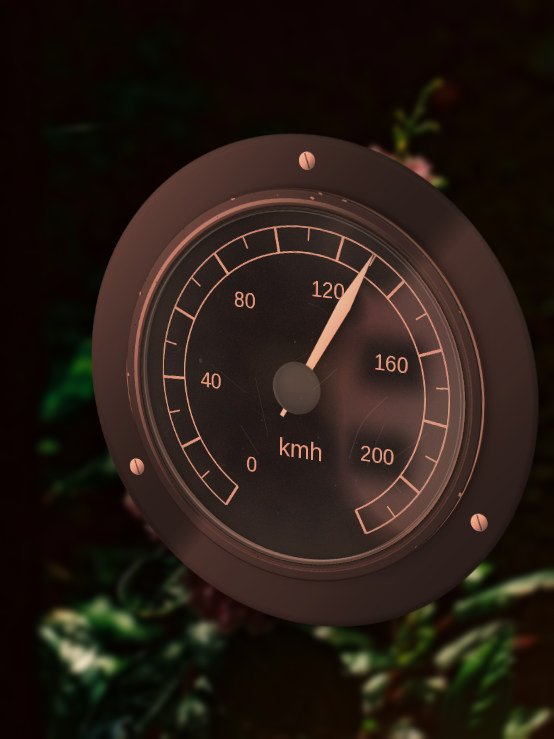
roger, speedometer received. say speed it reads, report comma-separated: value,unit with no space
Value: 130,km/h
